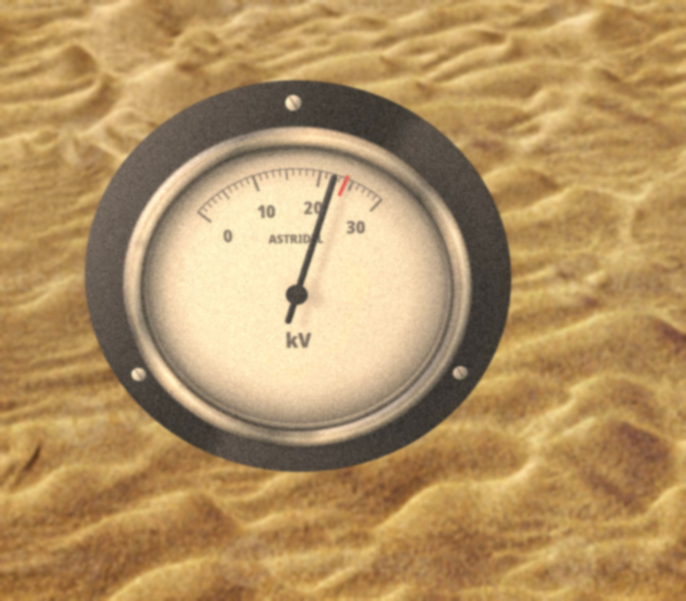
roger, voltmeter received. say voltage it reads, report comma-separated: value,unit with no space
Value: 22,kV
